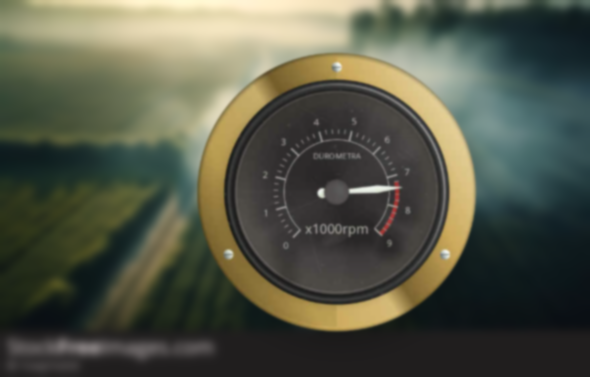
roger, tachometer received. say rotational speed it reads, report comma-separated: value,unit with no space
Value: 7400,rpm
